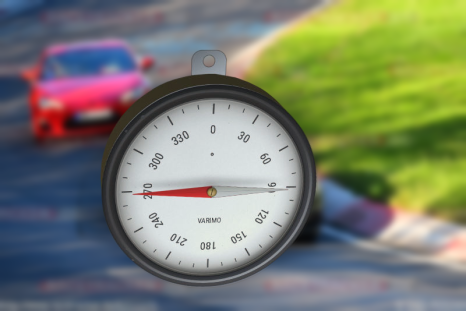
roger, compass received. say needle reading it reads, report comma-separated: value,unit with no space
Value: 270,°
